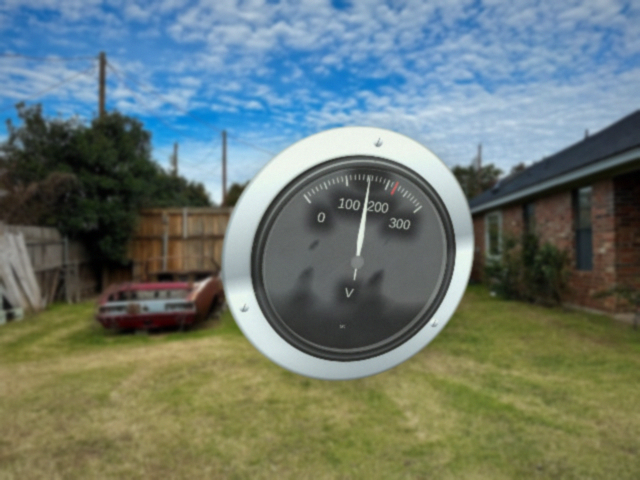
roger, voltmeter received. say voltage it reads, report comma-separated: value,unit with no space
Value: 150,V
